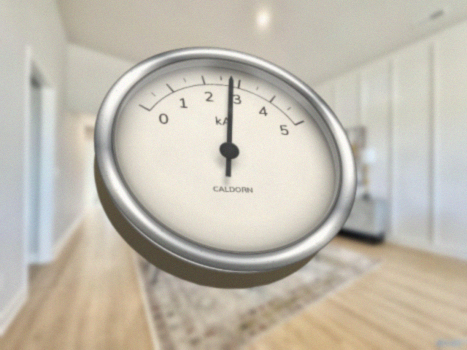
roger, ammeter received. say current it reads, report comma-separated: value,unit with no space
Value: 2.75,kA
